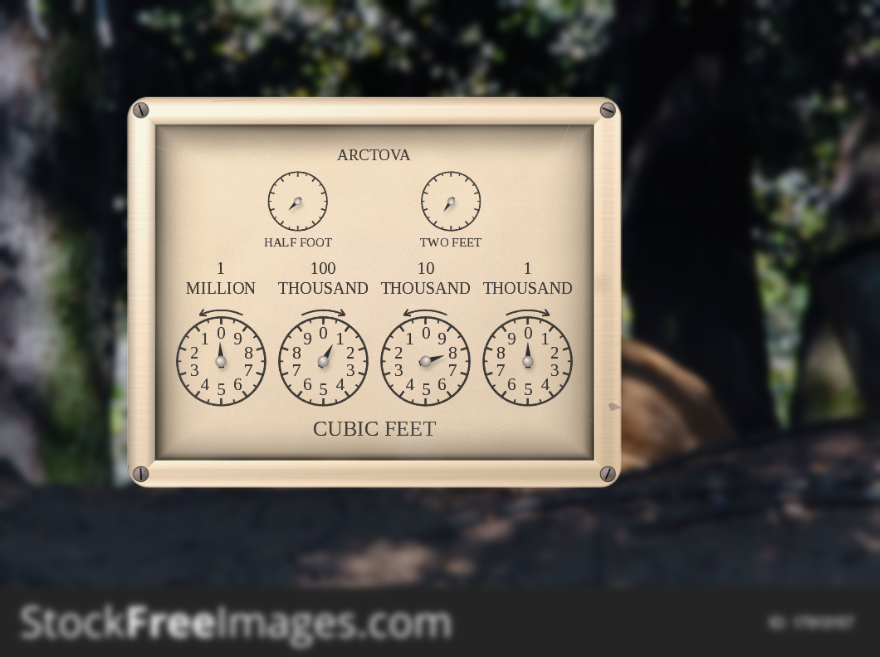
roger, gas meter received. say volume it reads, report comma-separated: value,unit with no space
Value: 8000,ft³
